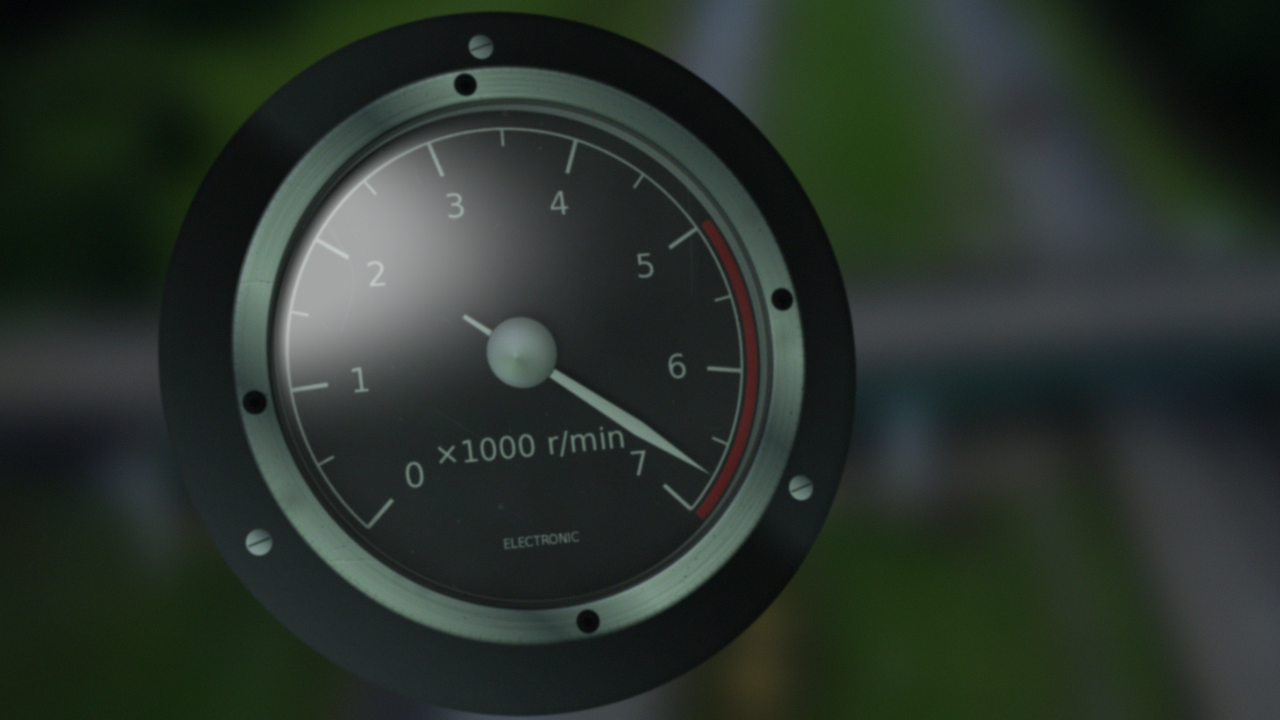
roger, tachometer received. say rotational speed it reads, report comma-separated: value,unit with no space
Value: 6750,rpm
